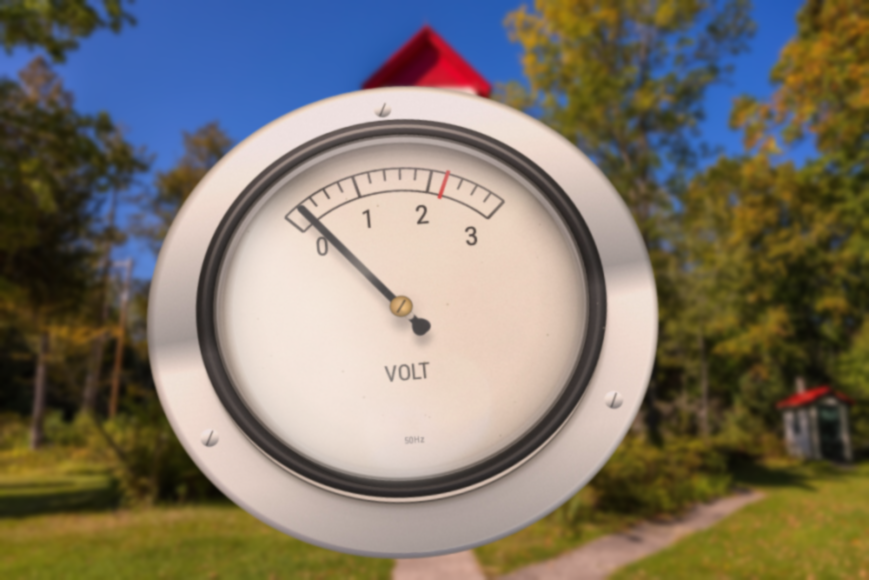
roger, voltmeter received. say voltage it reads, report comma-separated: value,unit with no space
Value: 0.2,V
